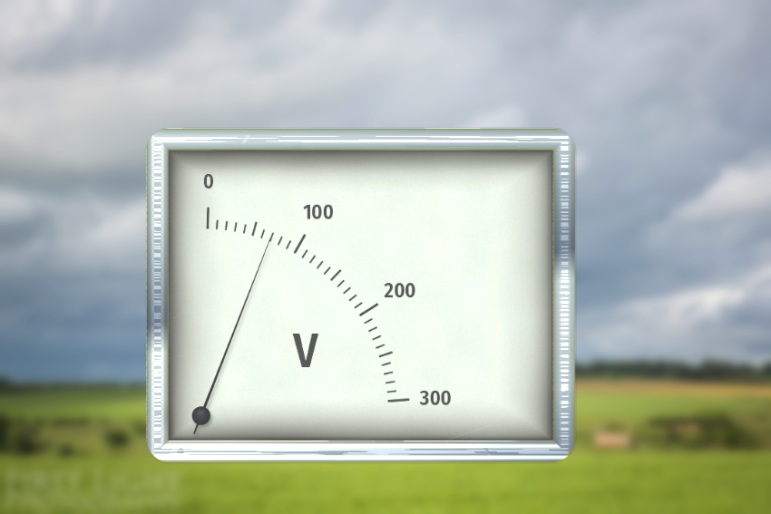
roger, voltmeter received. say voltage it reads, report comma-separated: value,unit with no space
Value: 70,V
